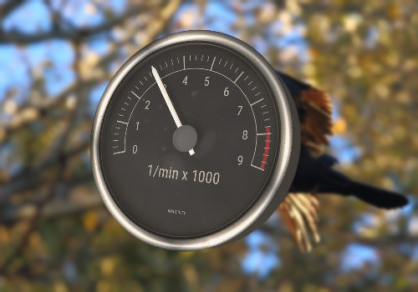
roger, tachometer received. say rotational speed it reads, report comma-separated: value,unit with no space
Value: 3000,rpm
